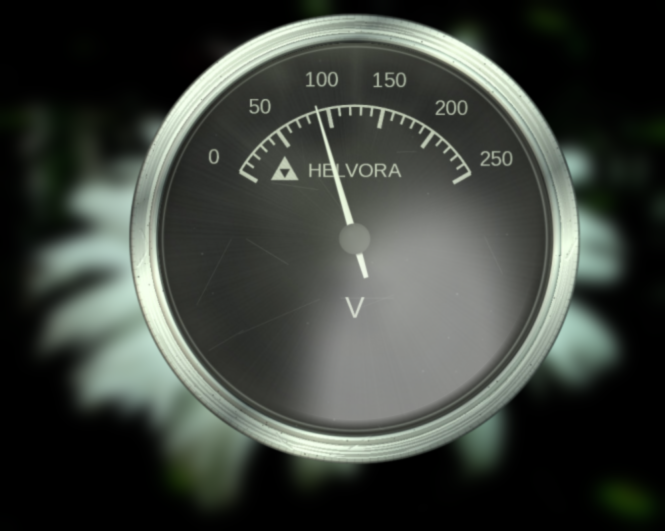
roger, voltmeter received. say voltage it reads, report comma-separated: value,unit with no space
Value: 90,V
